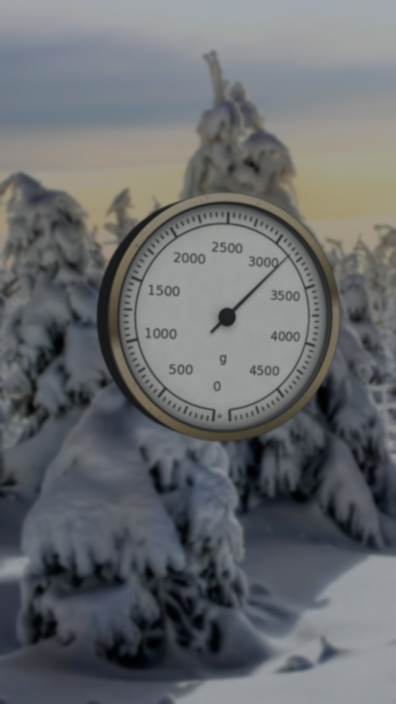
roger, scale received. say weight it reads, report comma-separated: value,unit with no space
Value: 3150,g
